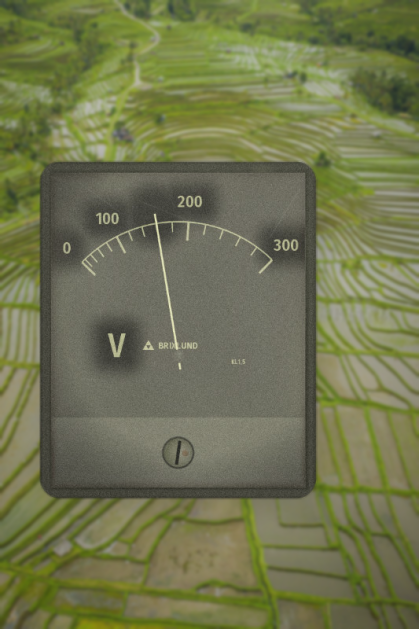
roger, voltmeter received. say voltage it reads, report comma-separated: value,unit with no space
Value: 160,V
